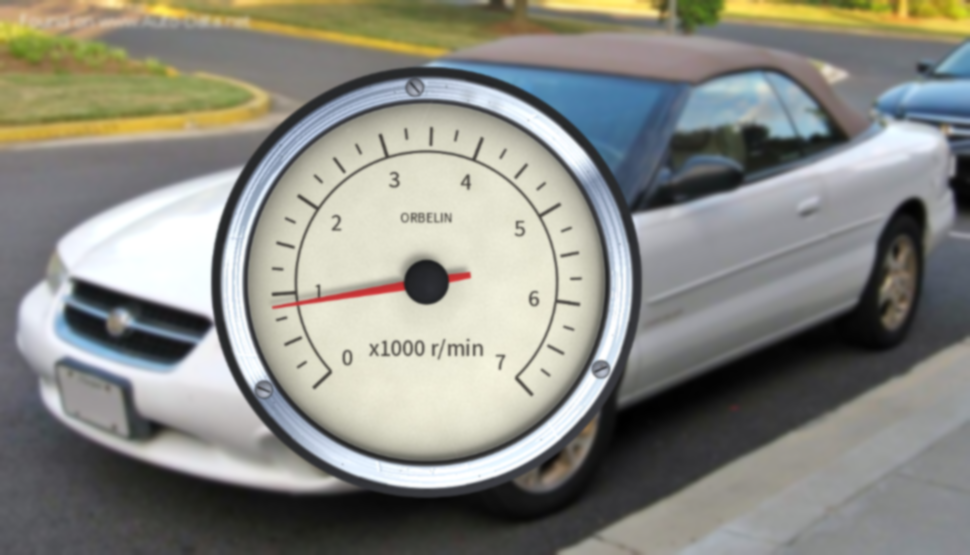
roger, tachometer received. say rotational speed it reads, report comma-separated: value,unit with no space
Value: 875,rpm
